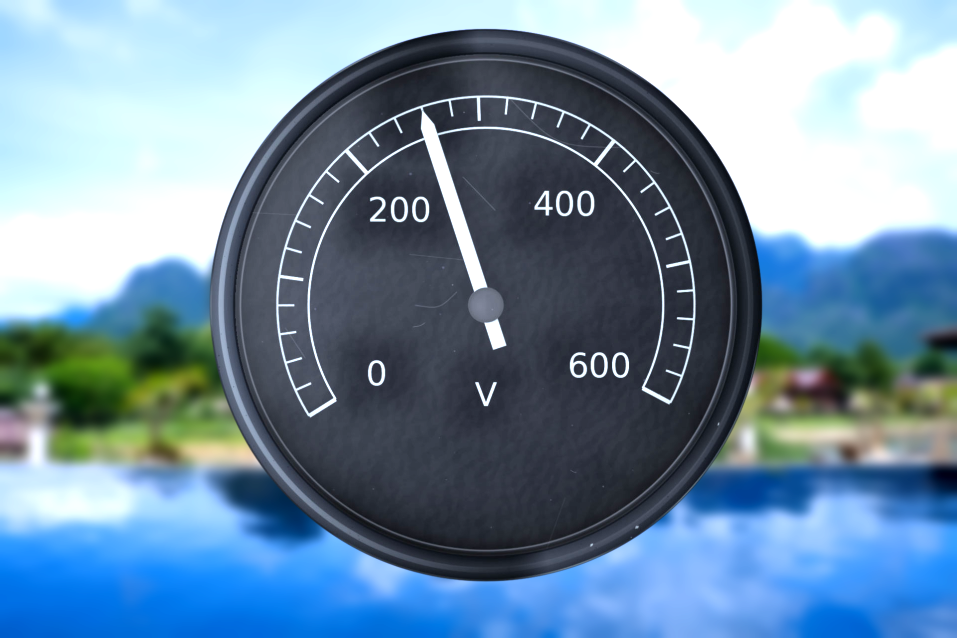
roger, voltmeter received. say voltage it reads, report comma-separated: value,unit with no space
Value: 260,V
